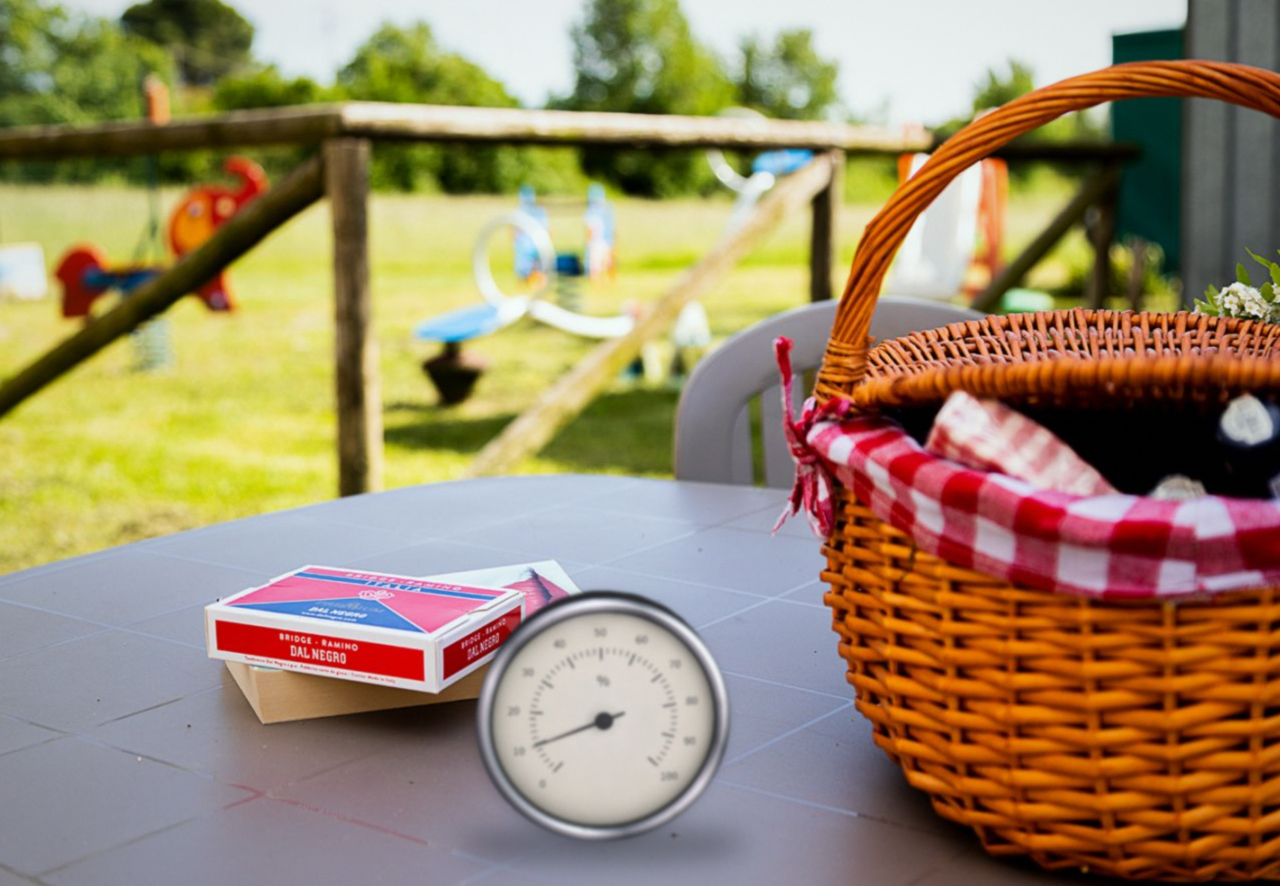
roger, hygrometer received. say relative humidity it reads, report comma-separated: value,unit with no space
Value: 10,%
